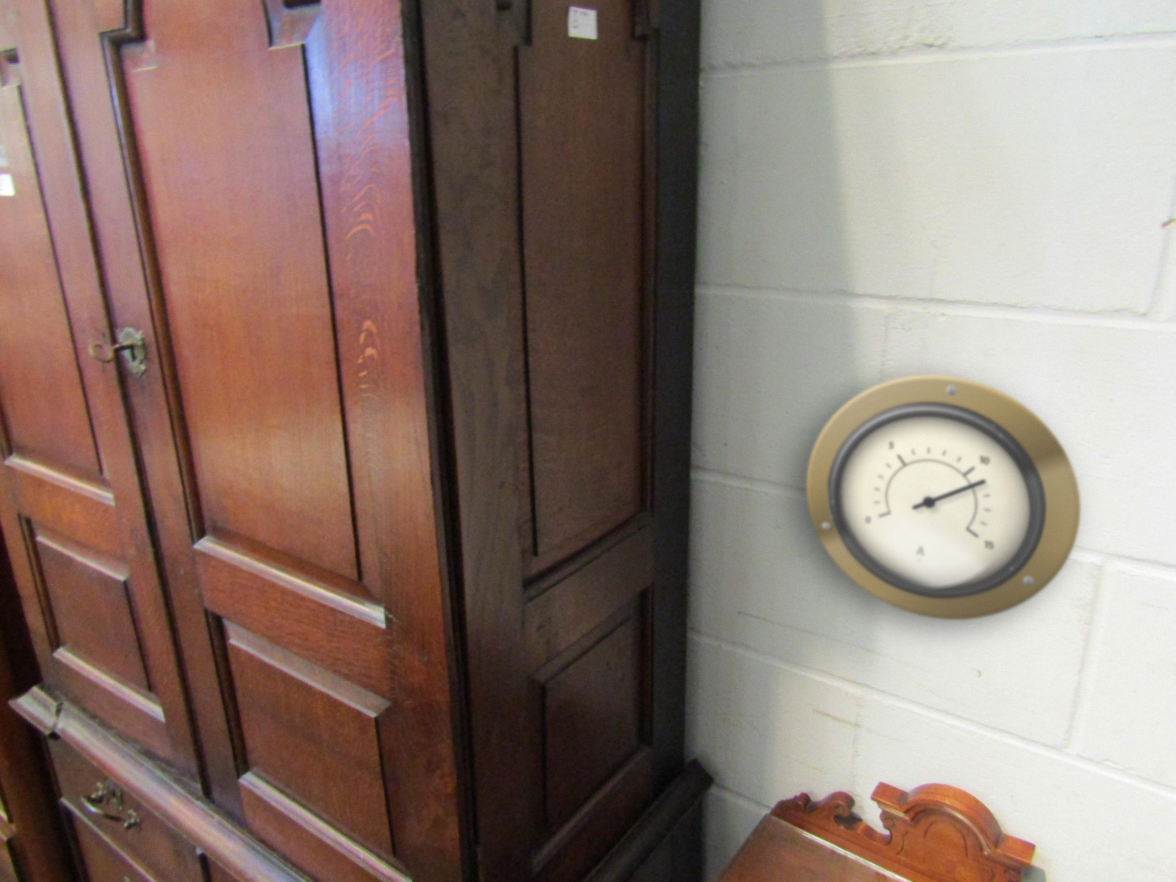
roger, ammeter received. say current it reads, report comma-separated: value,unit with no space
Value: 11,A
